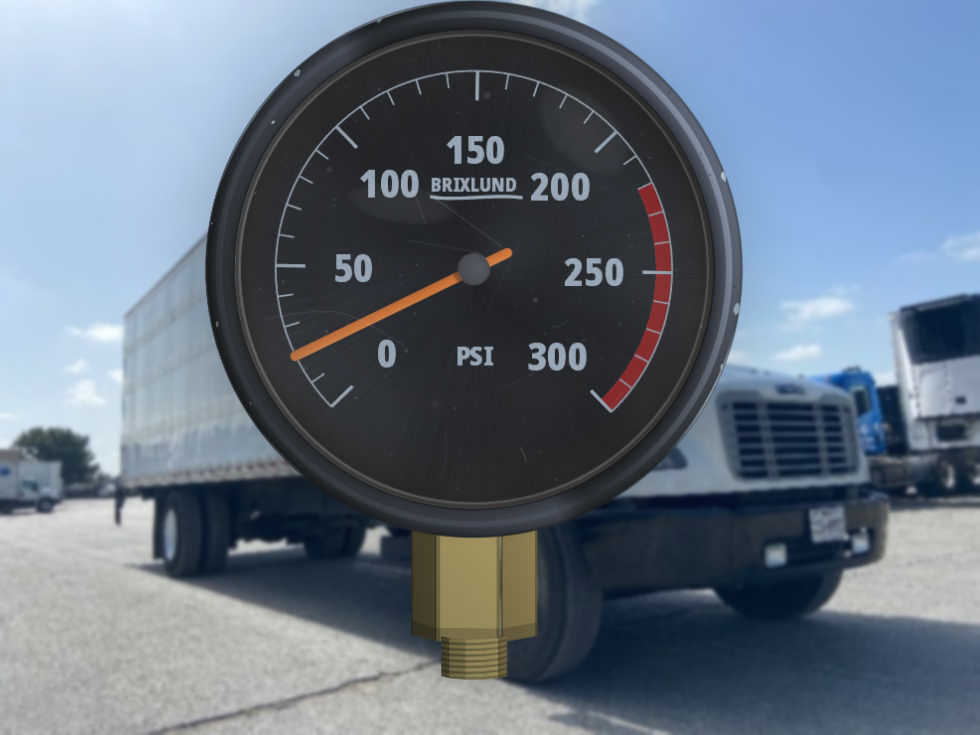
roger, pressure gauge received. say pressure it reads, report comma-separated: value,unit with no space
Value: 20,psi
